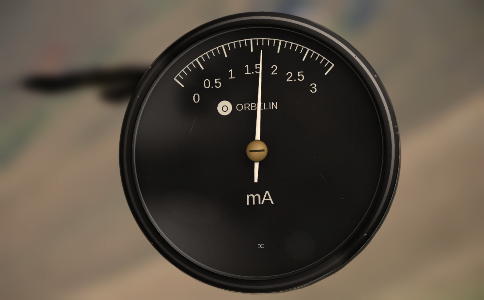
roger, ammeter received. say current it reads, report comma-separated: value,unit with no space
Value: 1.7,mA
